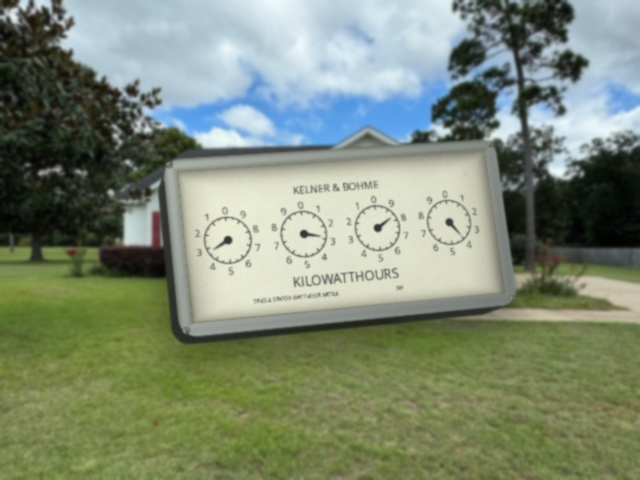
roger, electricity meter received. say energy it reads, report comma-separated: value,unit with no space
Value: 3284,kWh
